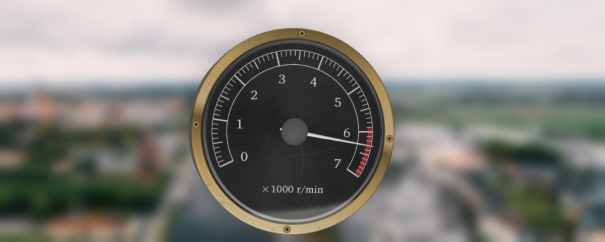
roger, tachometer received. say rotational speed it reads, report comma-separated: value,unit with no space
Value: 6300,rpm
